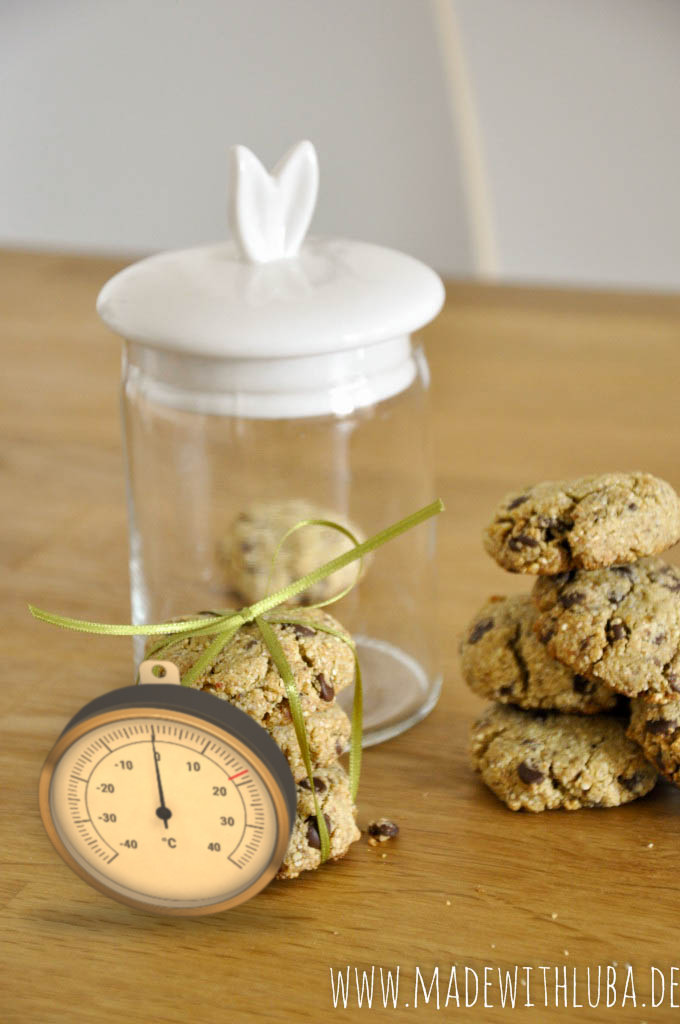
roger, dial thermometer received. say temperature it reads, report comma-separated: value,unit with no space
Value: 0,°C
